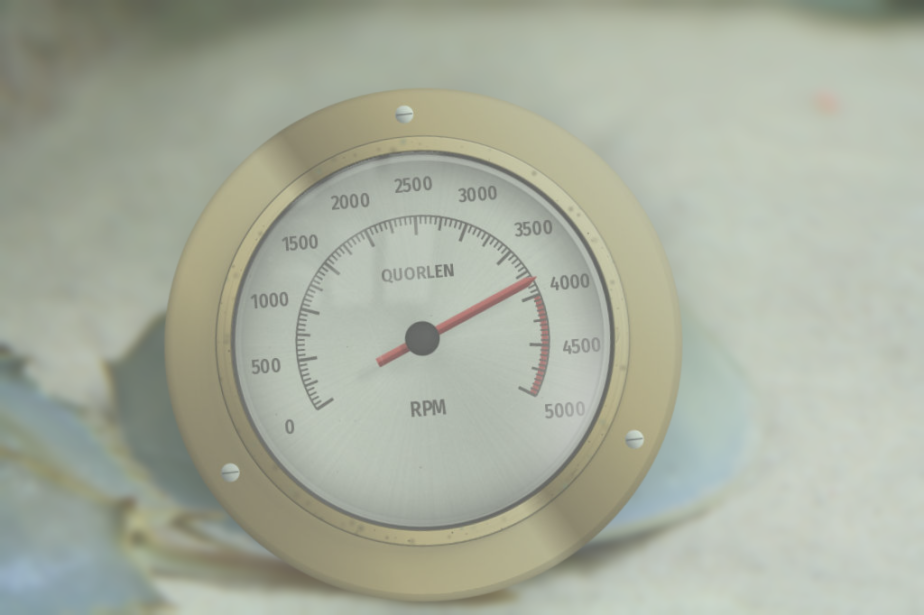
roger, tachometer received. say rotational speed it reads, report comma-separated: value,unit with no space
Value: 3850,rpm
